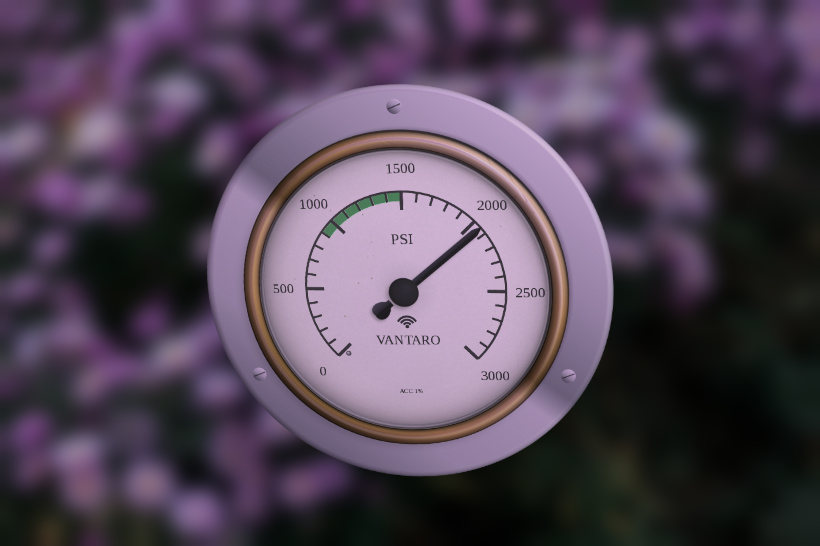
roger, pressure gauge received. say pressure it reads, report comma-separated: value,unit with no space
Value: 2050,psi
